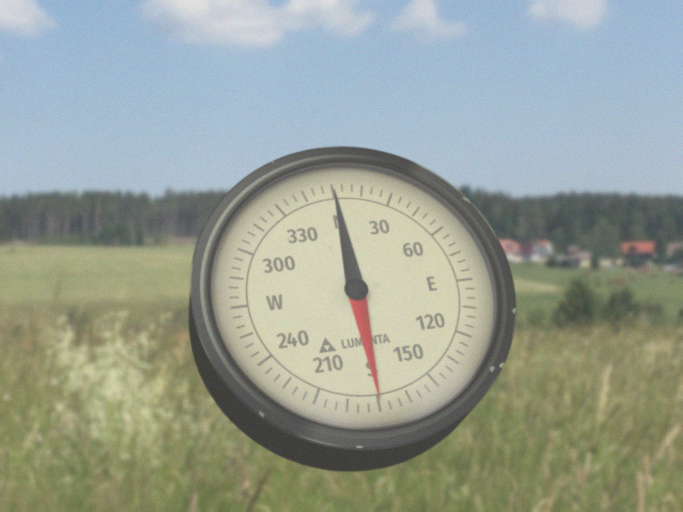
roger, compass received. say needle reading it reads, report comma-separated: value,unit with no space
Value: 180,°
